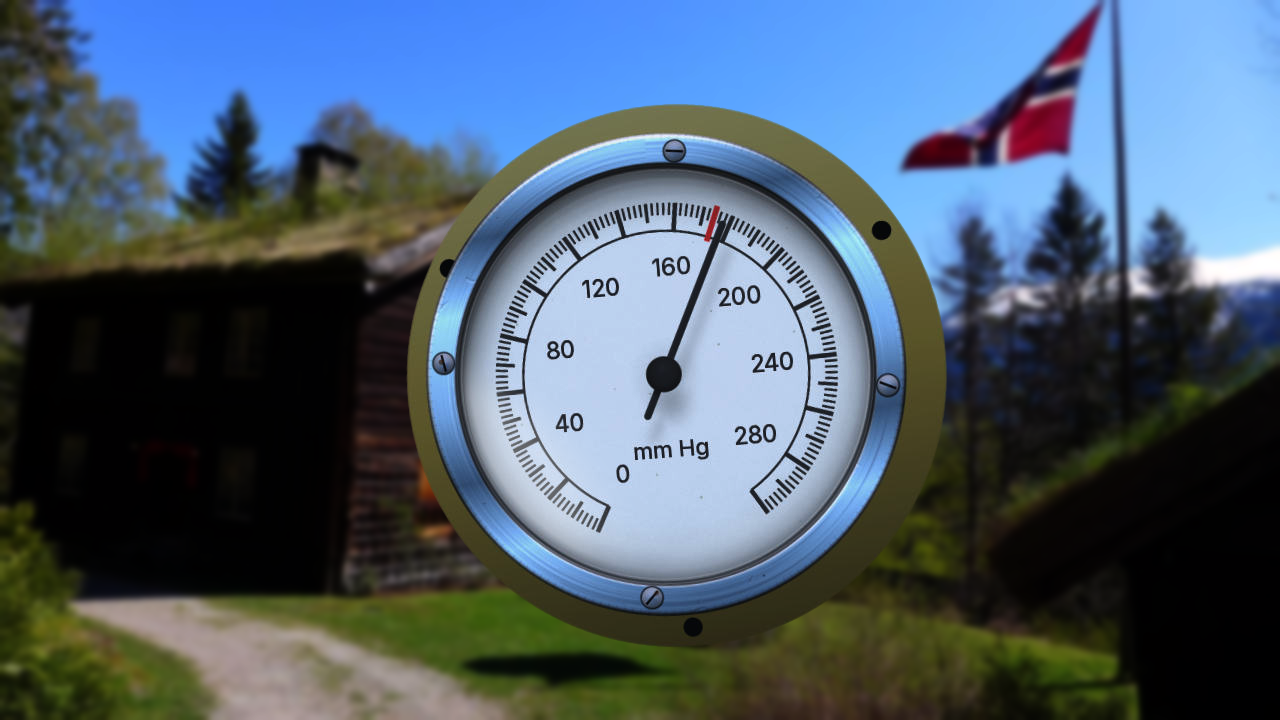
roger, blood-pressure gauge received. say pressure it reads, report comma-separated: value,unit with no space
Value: 178,mmHg
